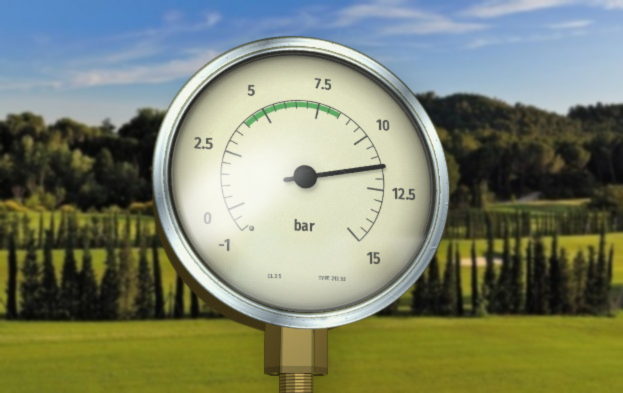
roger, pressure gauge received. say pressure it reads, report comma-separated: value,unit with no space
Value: 11.5,bar
